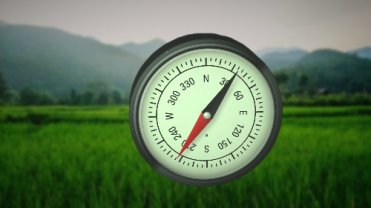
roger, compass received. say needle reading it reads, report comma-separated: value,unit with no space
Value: 215,°
